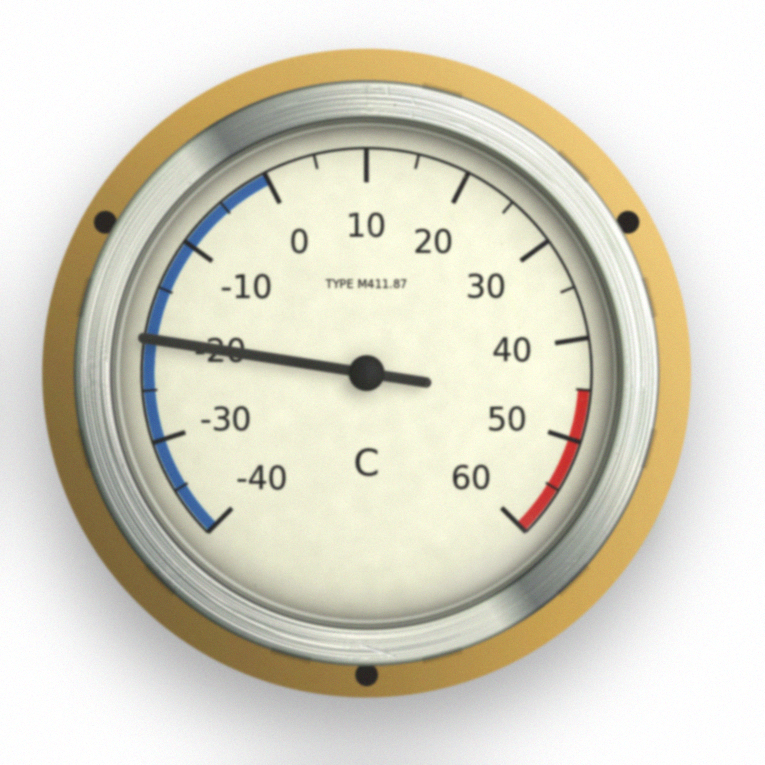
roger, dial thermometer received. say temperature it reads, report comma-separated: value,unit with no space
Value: -20,°C
